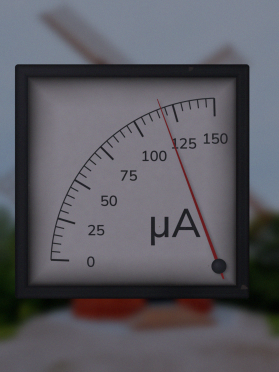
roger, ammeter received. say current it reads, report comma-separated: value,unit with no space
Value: 117.5,µA
